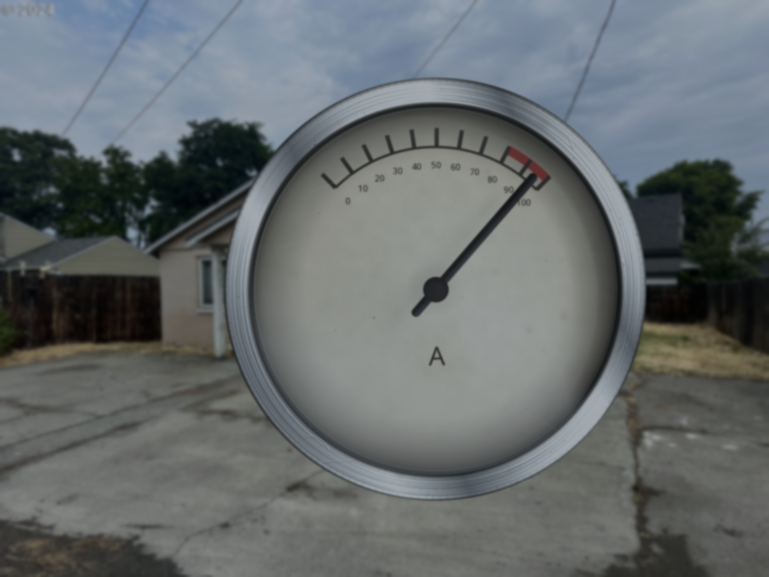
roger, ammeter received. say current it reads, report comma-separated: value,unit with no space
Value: 95,A
